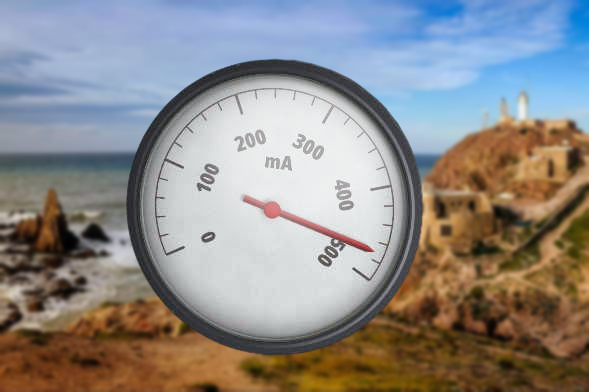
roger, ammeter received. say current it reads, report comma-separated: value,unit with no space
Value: 470,mA
